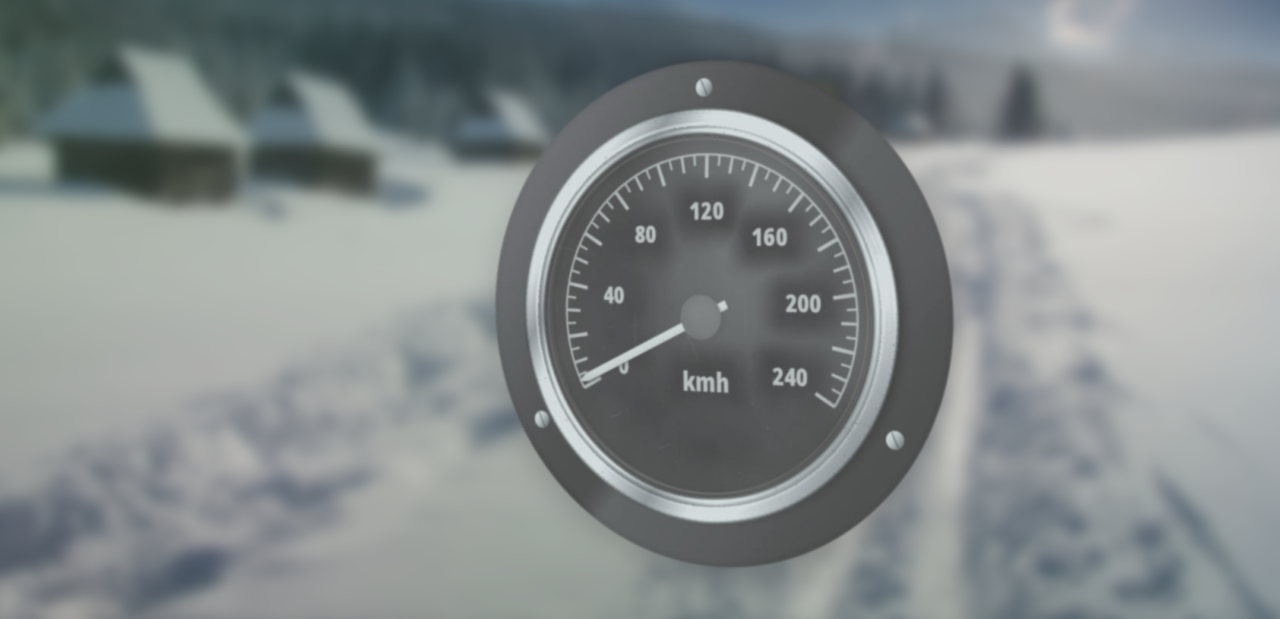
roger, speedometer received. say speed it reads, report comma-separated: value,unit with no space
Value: 2.5,km/h
